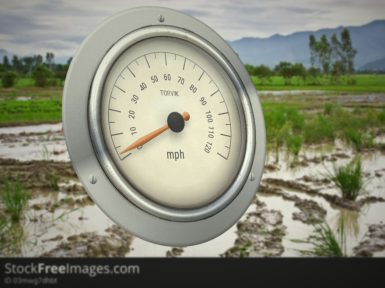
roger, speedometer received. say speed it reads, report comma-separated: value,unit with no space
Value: 2.5,mph
